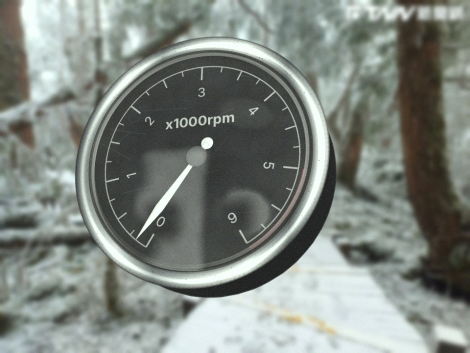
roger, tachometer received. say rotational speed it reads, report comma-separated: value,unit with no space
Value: 125,rpm
